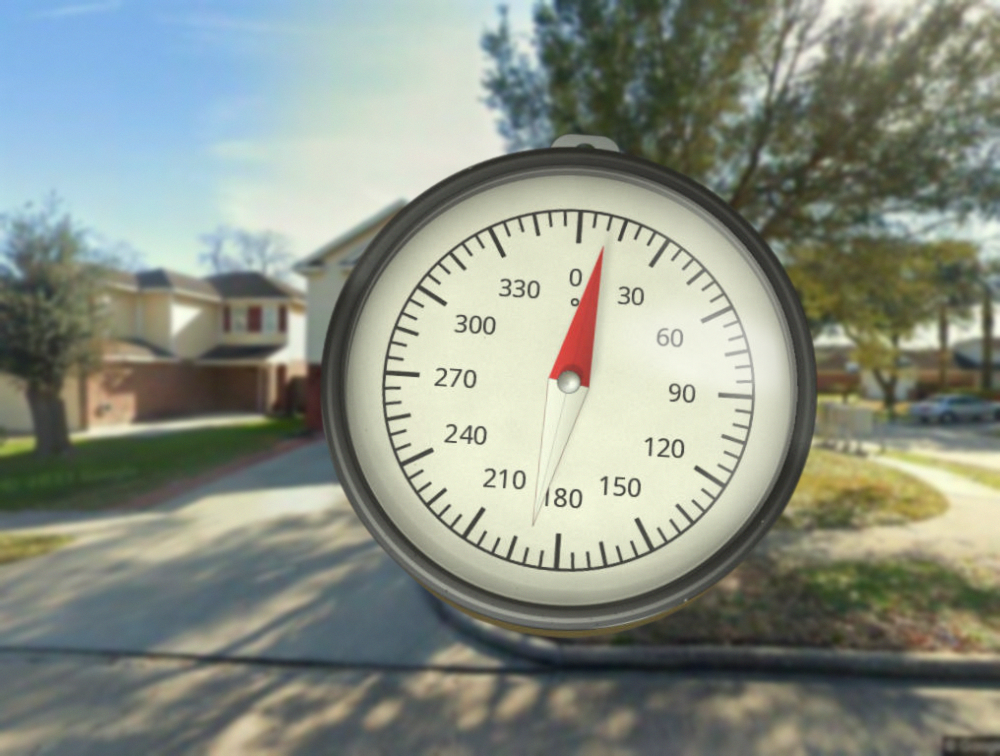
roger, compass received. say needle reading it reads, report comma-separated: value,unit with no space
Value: 10,°
